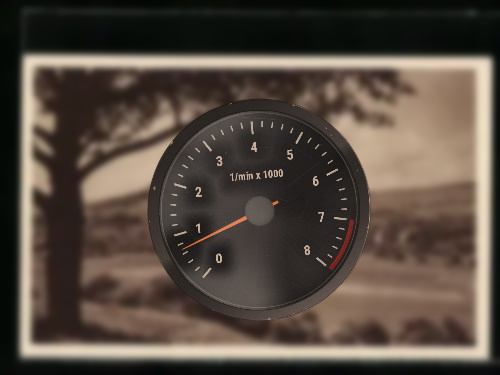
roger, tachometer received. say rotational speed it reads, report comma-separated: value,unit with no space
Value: 700,rpm
